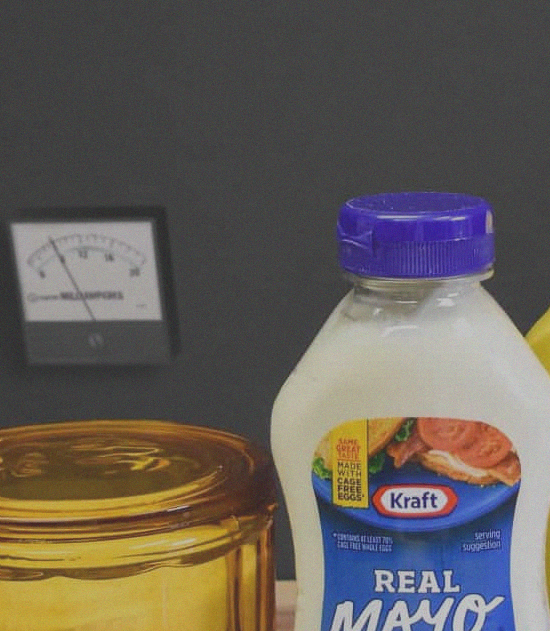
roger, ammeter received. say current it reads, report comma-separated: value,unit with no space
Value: 8,mA
